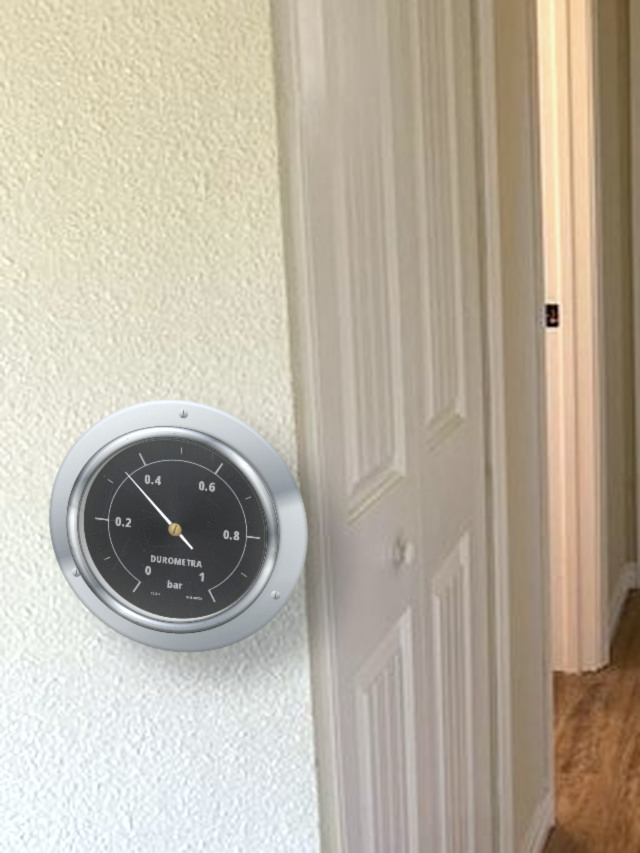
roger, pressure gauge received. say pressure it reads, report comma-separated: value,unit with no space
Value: 0.35,bar
